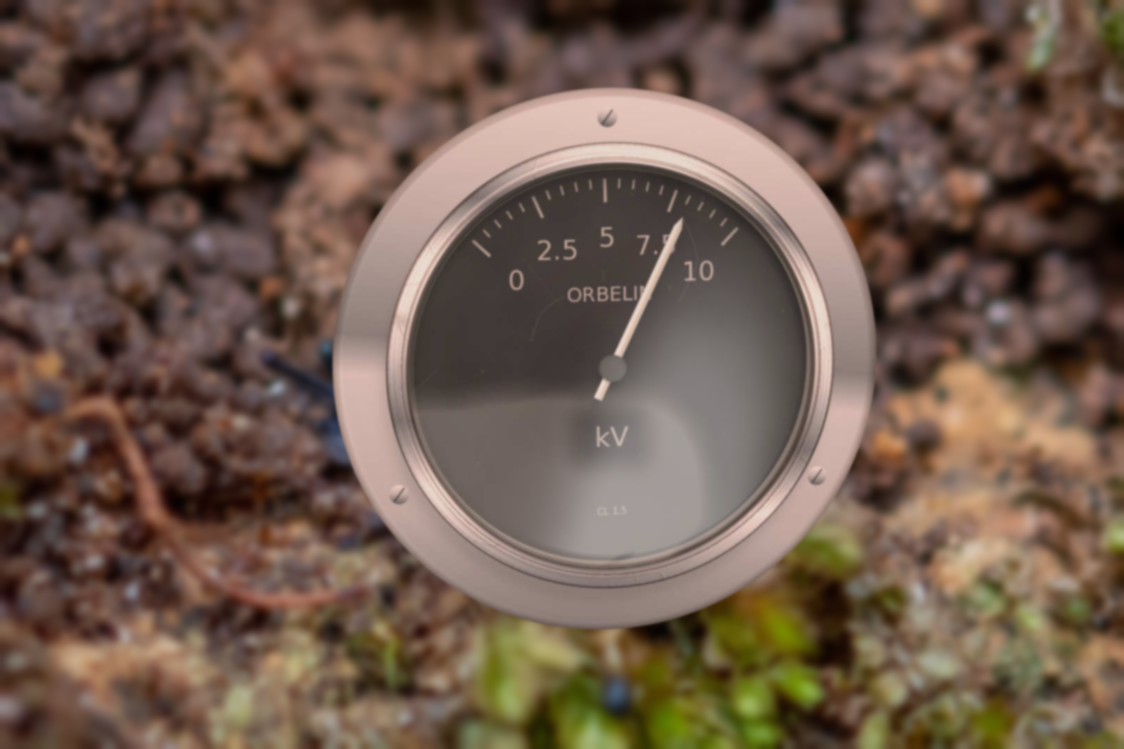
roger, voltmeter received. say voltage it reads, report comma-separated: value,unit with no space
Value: 8,kV
